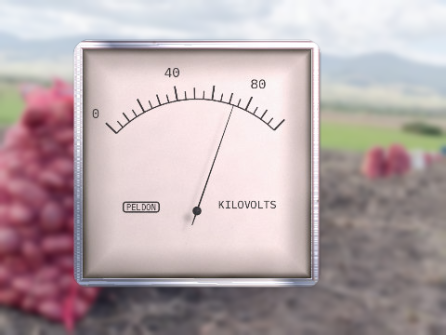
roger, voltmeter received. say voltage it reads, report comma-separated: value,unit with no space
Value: 72.5,kV
